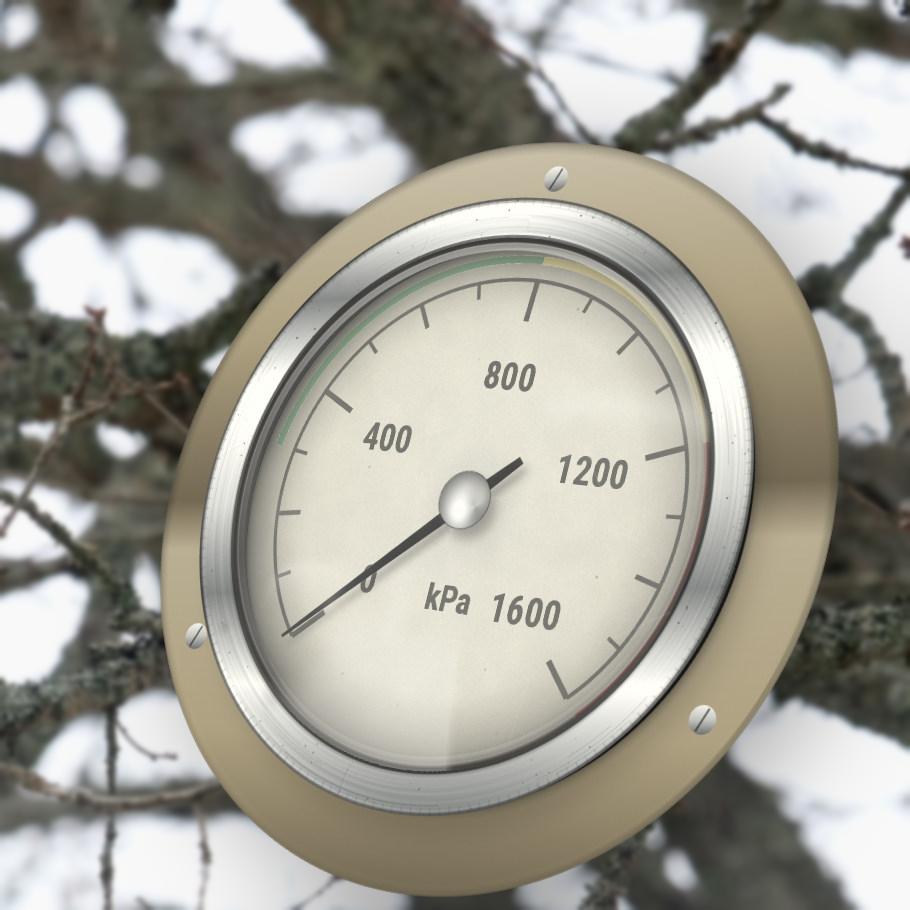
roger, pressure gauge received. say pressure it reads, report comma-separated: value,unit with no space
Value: 0,kPa
